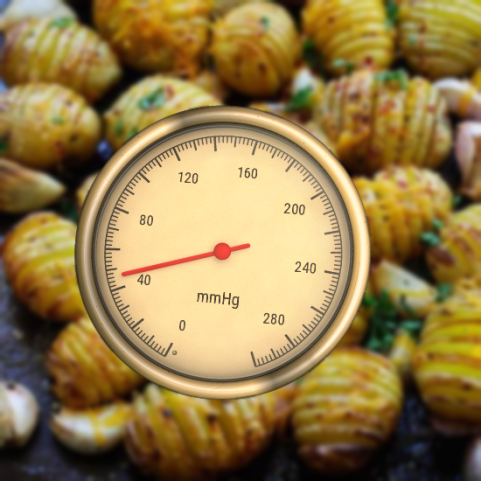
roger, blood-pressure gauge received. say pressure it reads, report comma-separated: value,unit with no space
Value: 46,mmHg
